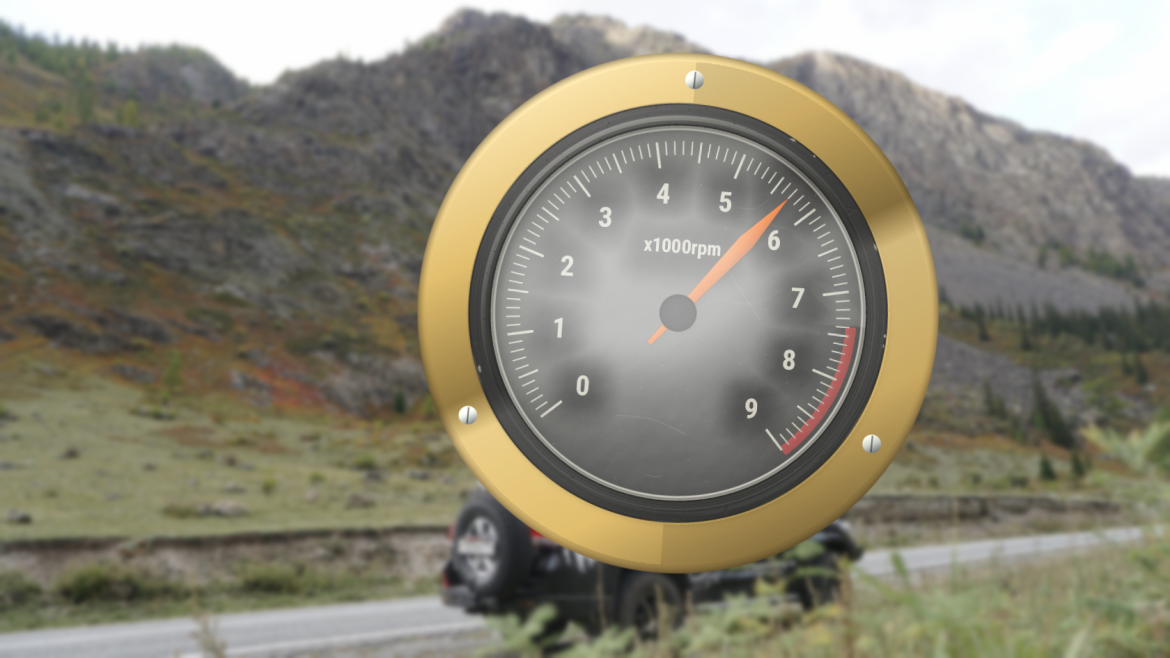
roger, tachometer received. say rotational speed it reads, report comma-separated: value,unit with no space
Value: 5700,rpm
